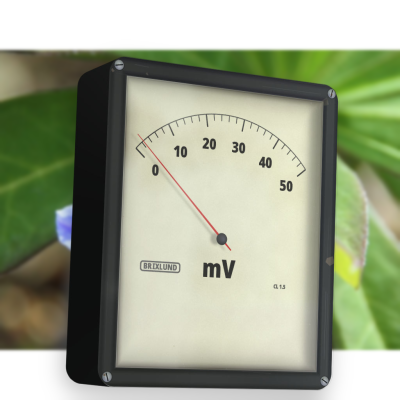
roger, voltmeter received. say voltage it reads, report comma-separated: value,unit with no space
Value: 2,mV
